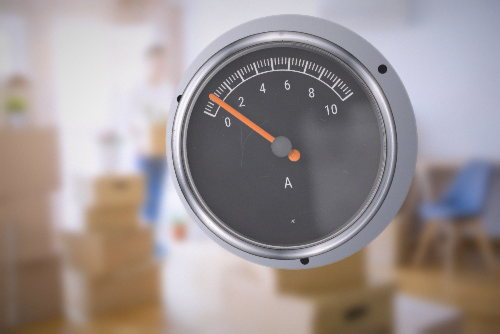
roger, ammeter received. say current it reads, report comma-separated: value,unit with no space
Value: 1,A
